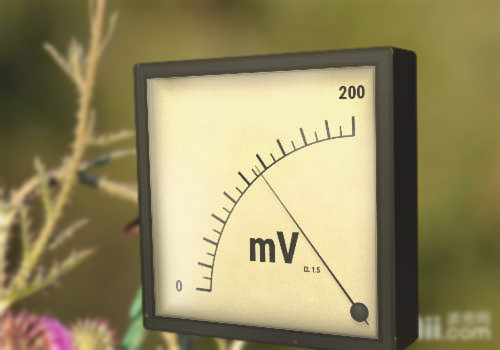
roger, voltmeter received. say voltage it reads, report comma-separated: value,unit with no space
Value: 115,mV
